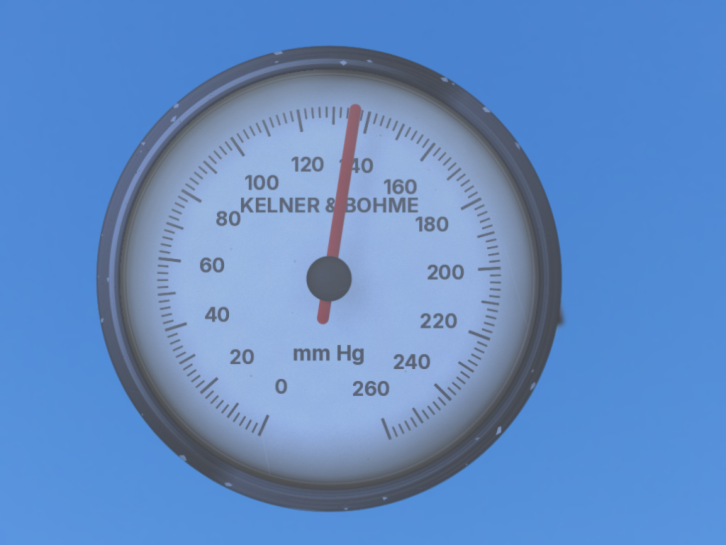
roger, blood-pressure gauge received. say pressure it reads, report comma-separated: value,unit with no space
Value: 136,mmHg
